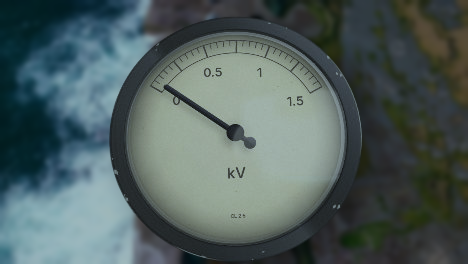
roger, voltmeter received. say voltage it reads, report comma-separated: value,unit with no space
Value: 0.05,kV
